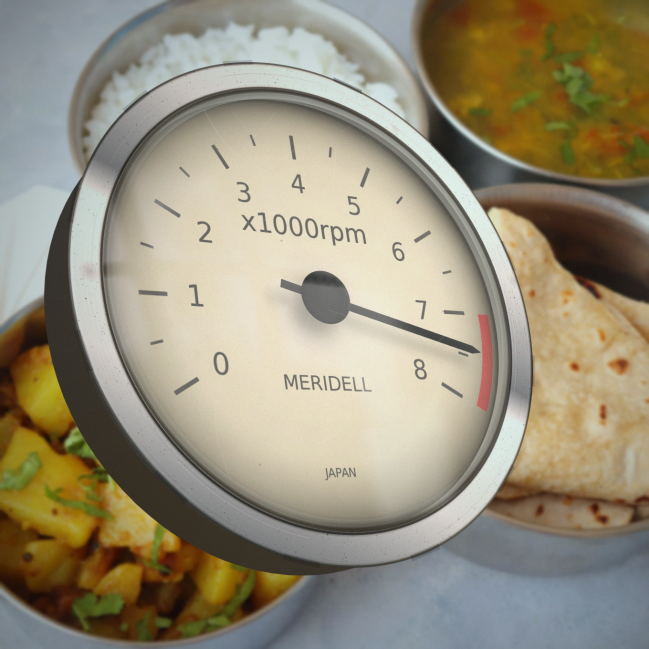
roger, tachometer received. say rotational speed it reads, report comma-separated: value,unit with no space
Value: 7500,rpm
